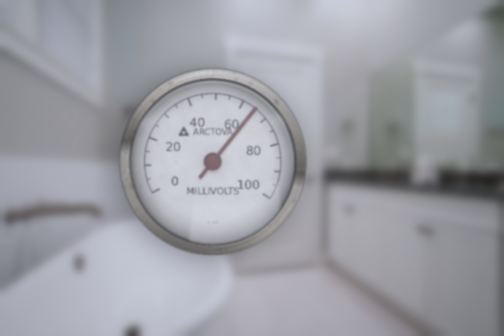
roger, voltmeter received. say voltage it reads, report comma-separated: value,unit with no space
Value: 65,mV
